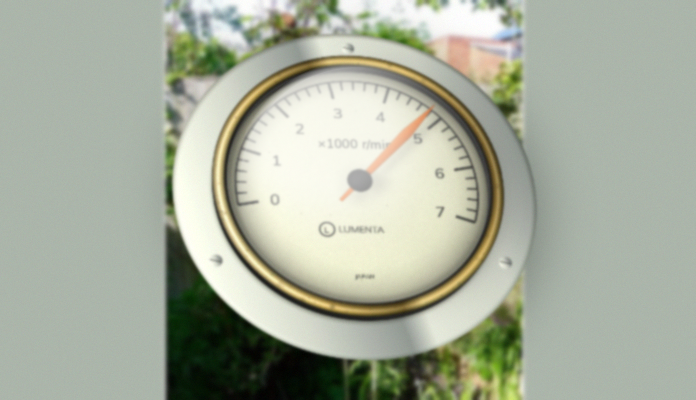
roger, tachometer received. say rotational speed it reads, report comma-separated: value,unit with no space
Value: 4800,rpm
